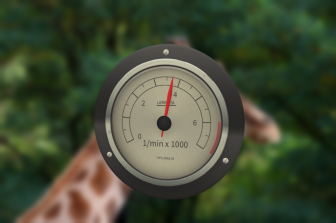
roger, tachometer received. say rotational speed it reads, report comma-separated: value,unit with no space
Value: 3750,rpm
